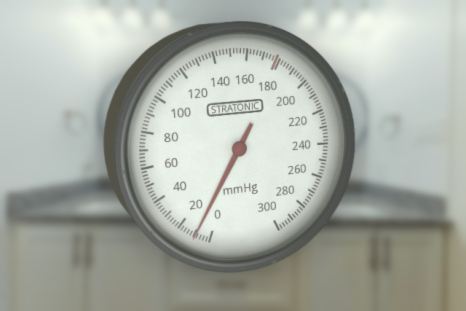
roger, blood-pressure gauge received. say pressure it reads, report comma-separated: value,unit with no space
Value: 10,mmHg
